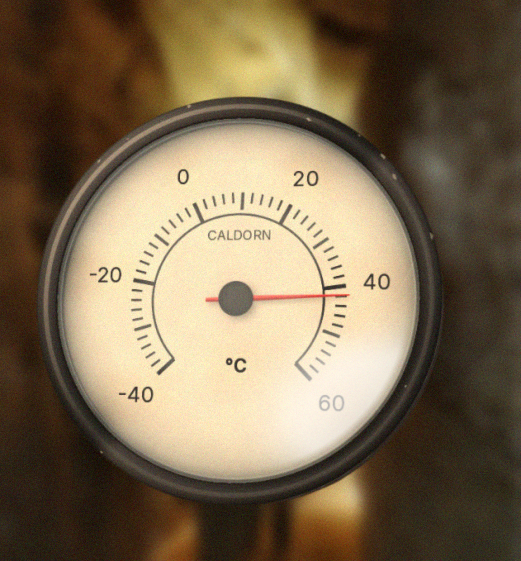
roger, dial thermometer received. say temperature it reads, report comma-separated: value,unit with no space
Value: 42,°C
